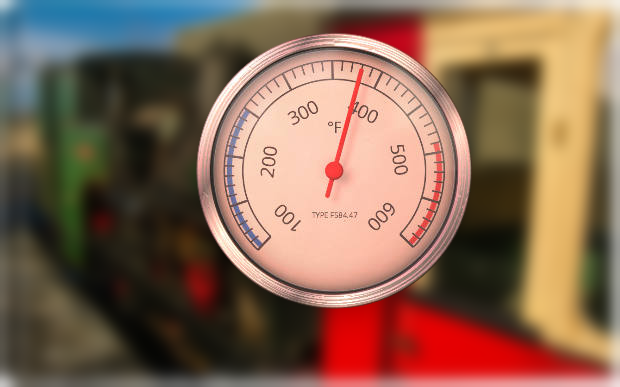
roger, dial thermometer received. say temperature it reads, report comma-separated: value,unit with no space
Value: 380,°F
